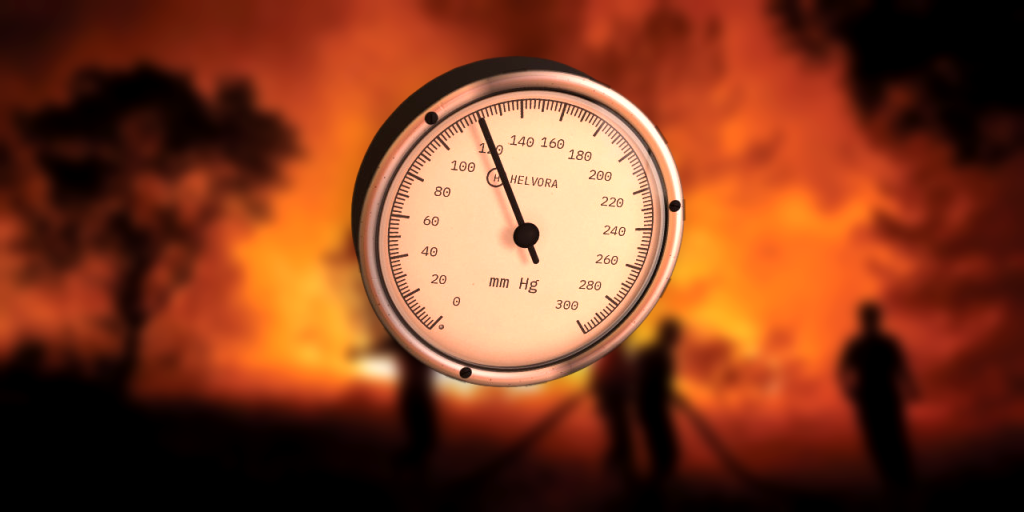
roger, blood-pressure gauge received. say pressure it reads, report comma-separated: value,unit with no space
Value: 120,mmHg
